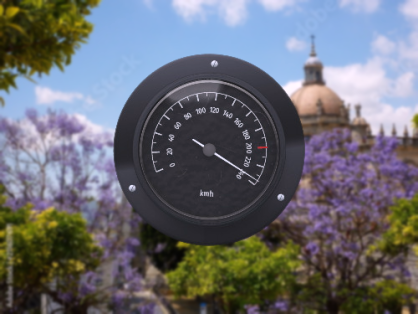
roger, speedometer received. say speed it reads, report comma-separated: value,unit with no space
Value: 235,km/h
